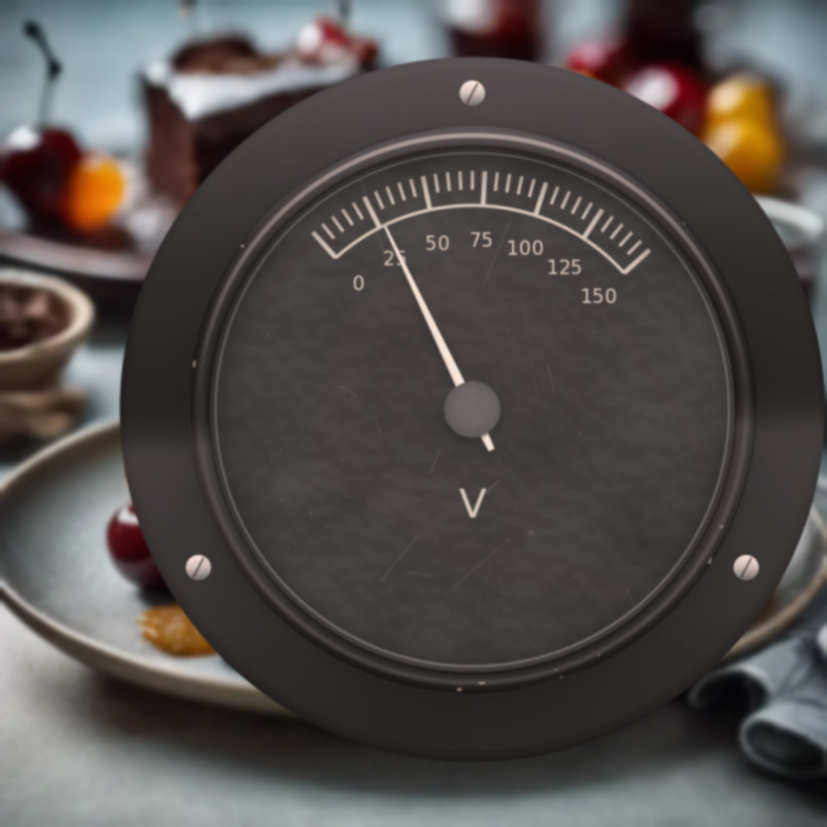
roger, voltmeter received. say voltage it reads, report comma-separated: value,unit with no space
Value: 27.5,V
